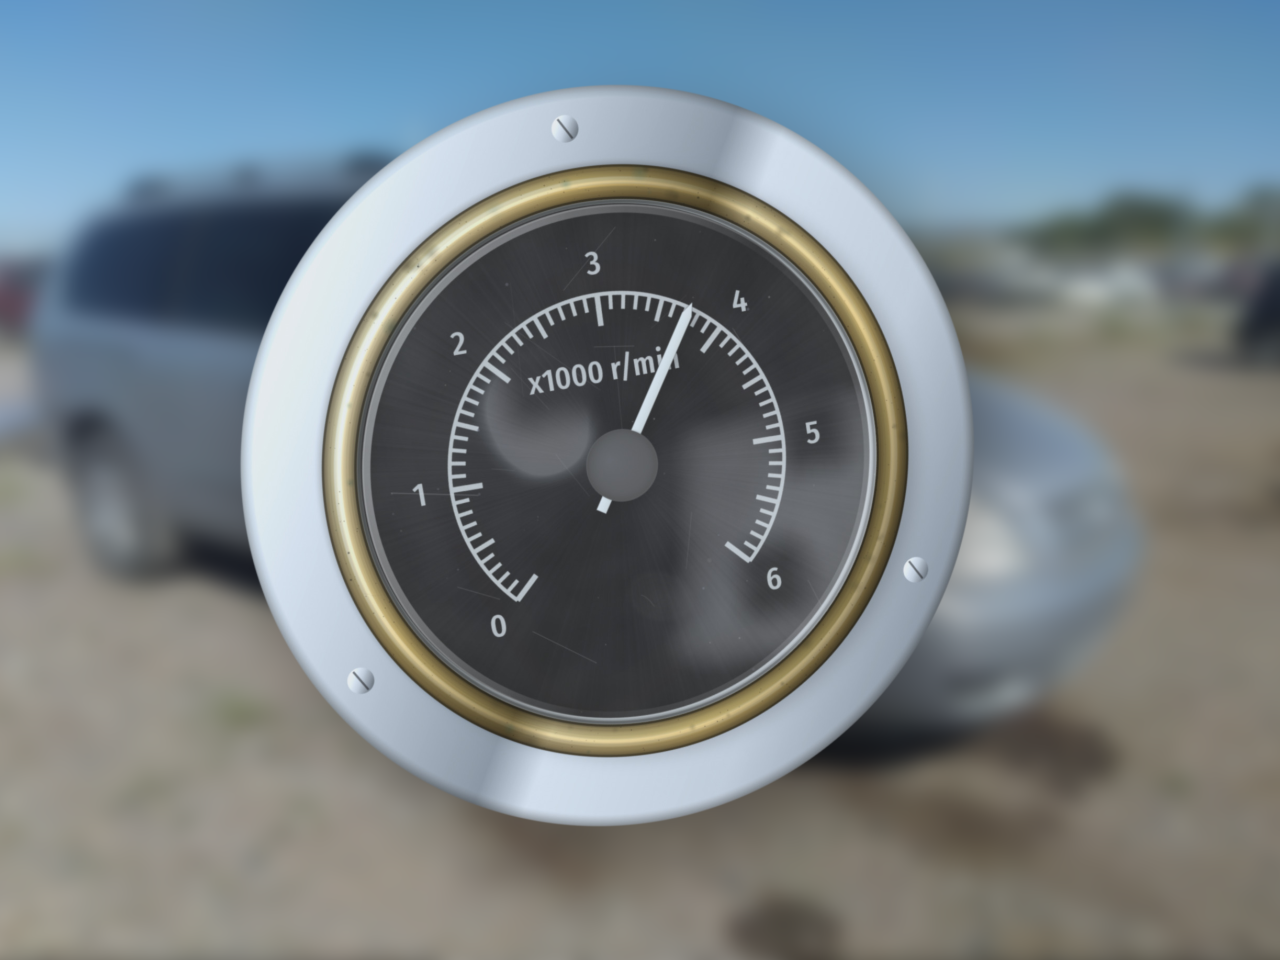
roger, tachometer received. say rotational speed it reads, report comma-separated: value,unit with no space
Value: 3700,rpm
